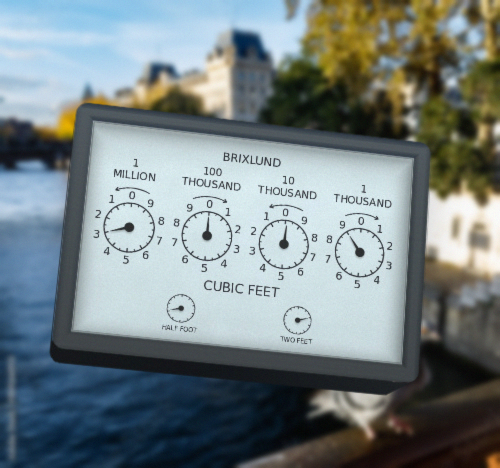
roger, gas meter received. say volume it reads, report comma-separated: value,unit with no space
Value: 299900,ft³
